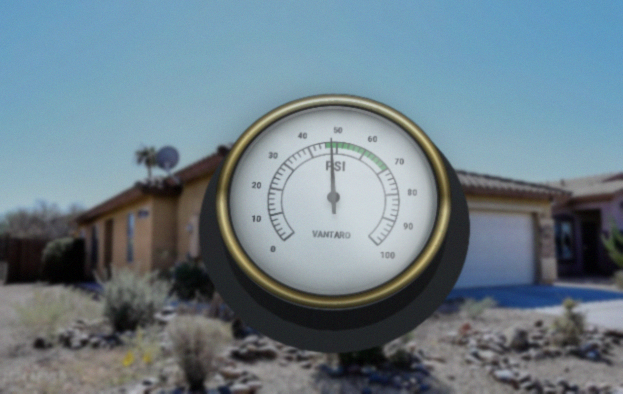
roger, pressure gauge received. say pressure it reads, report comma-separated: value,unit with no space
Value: 48,psi
